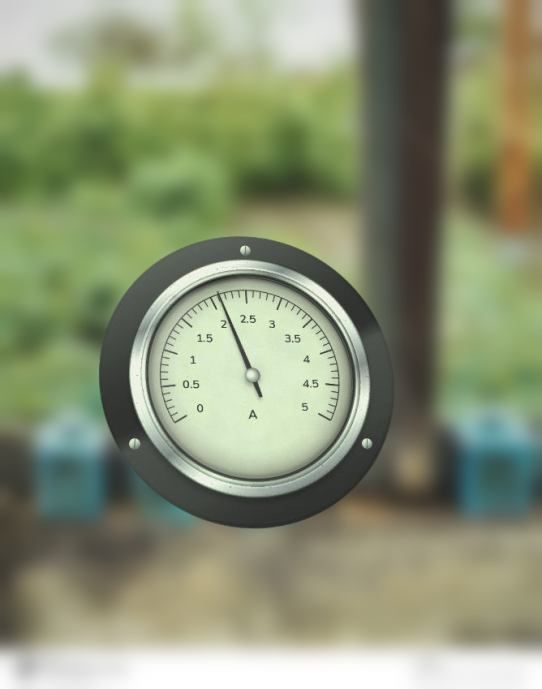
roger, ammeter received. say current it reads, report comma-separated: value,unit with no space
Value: 2.1,A
